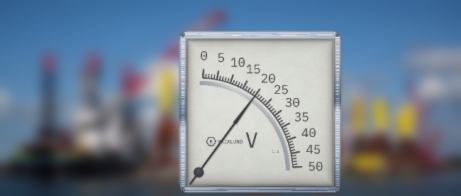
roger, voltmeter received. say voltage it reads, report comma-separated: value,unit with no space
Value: 20,V
